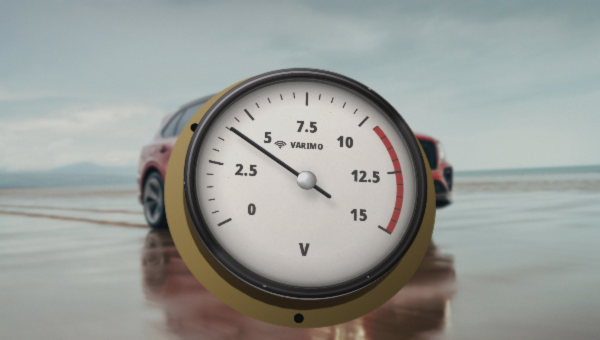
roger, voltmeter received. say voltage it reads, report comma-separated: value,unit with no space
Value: 4,V
